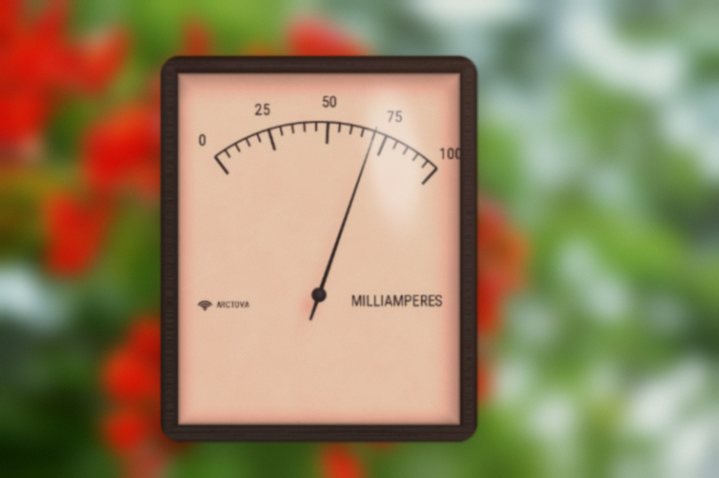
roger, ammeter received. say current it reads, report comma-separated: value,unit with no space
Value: 70,mA
